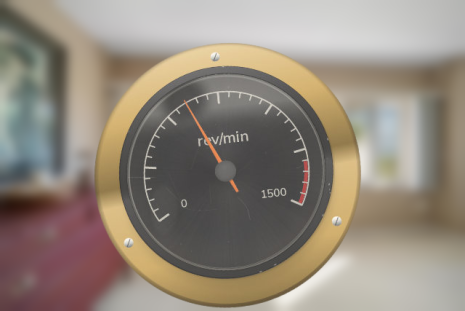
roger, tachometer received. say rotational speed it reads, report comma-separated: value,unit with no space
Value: 600,rpm
